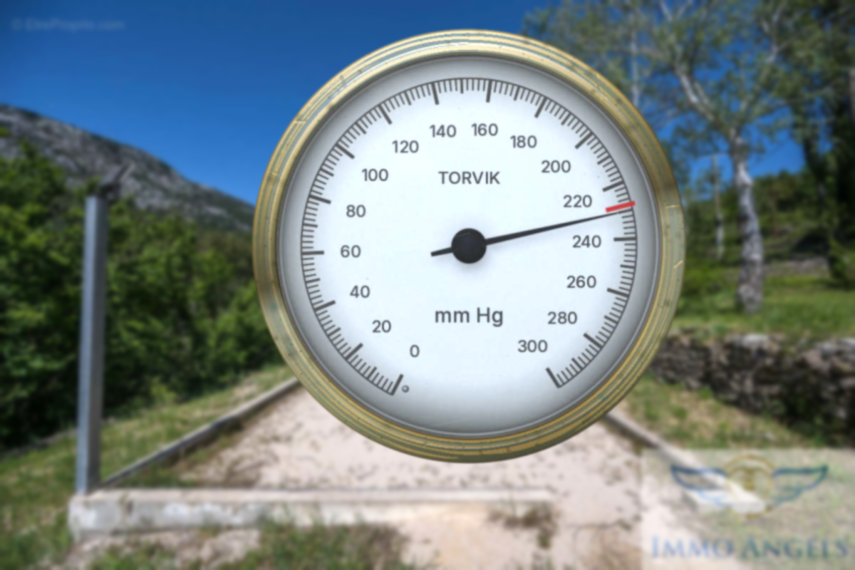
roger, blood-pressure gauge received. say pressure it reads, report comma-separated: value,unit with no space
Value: 230,mmHg
